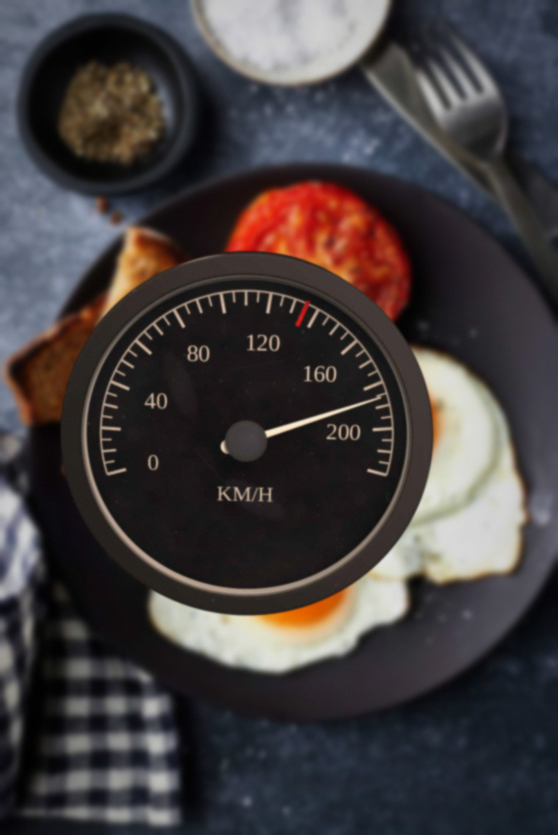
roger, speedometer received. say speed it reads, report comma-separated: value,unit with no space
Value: 185,km/h
